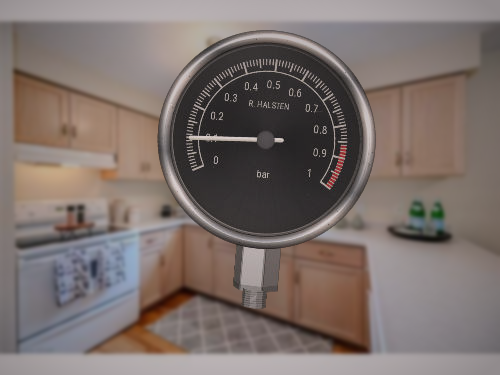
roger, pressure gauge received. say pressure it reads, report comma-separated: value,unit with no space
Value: 0.1,bar
